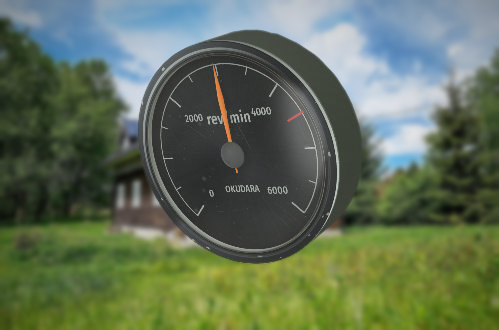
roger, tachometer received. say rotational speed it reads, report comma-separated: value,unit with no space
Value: 3000,rpm
